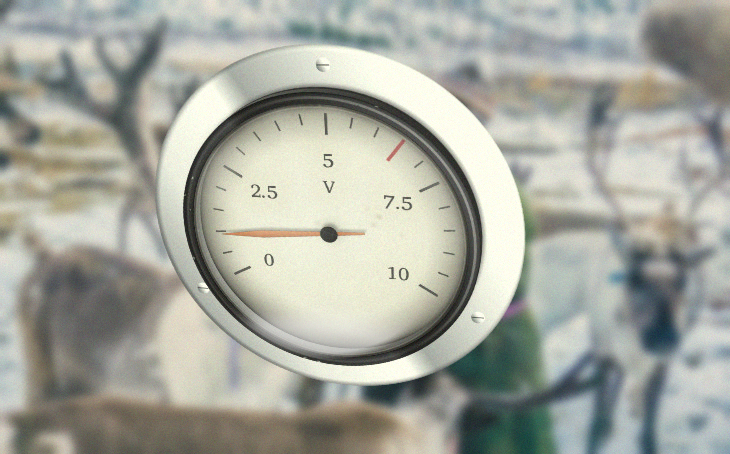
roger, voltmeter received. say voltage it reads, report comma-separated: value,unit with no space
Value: 1,V
